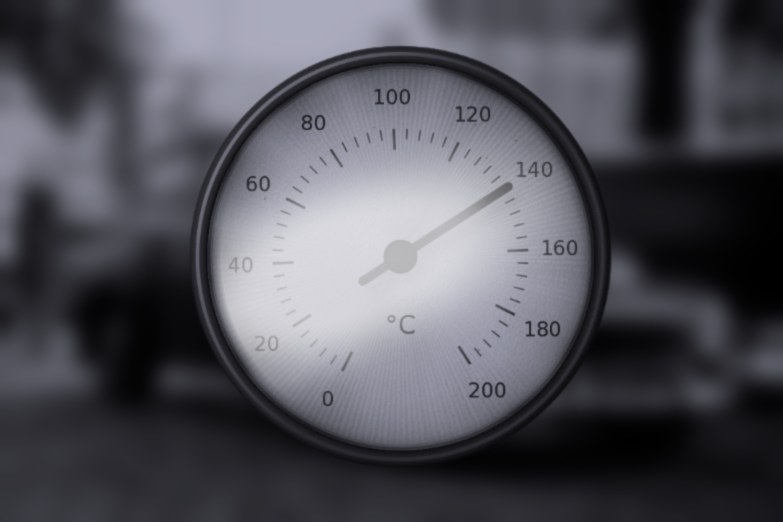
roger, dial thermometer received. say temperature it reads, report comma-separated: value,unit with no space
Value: 140,°C
